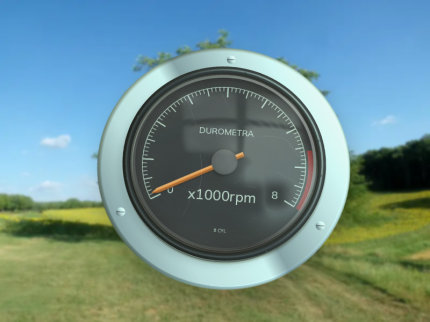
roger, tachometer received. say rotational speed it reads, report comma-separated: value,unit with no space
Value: 100,rpm
